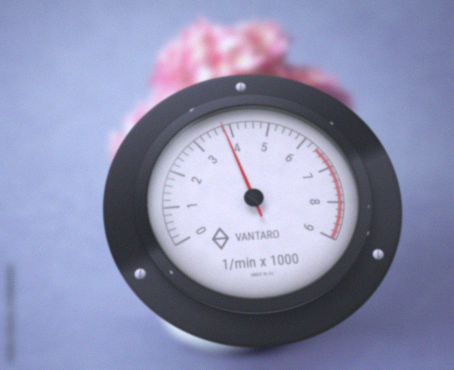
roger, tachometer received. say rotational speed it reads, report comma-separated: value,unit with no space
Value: 3800,rpm
